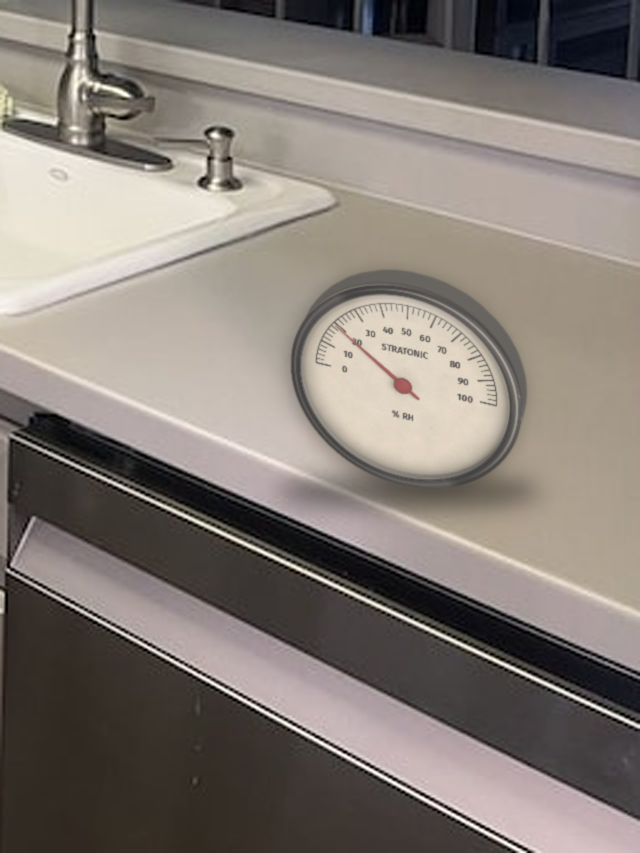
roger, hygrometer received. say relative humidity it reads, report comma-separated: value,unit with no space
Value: 20,%
